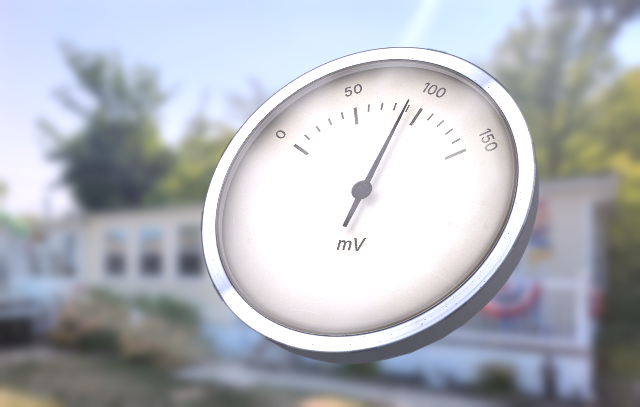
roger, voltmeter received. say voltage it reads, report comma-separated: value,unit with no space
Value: 90,mV
